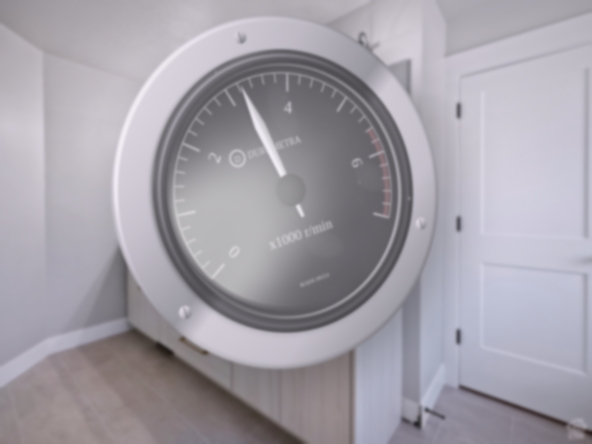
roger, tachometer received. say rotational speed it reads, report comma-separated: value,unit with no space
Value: 3200,rpm
